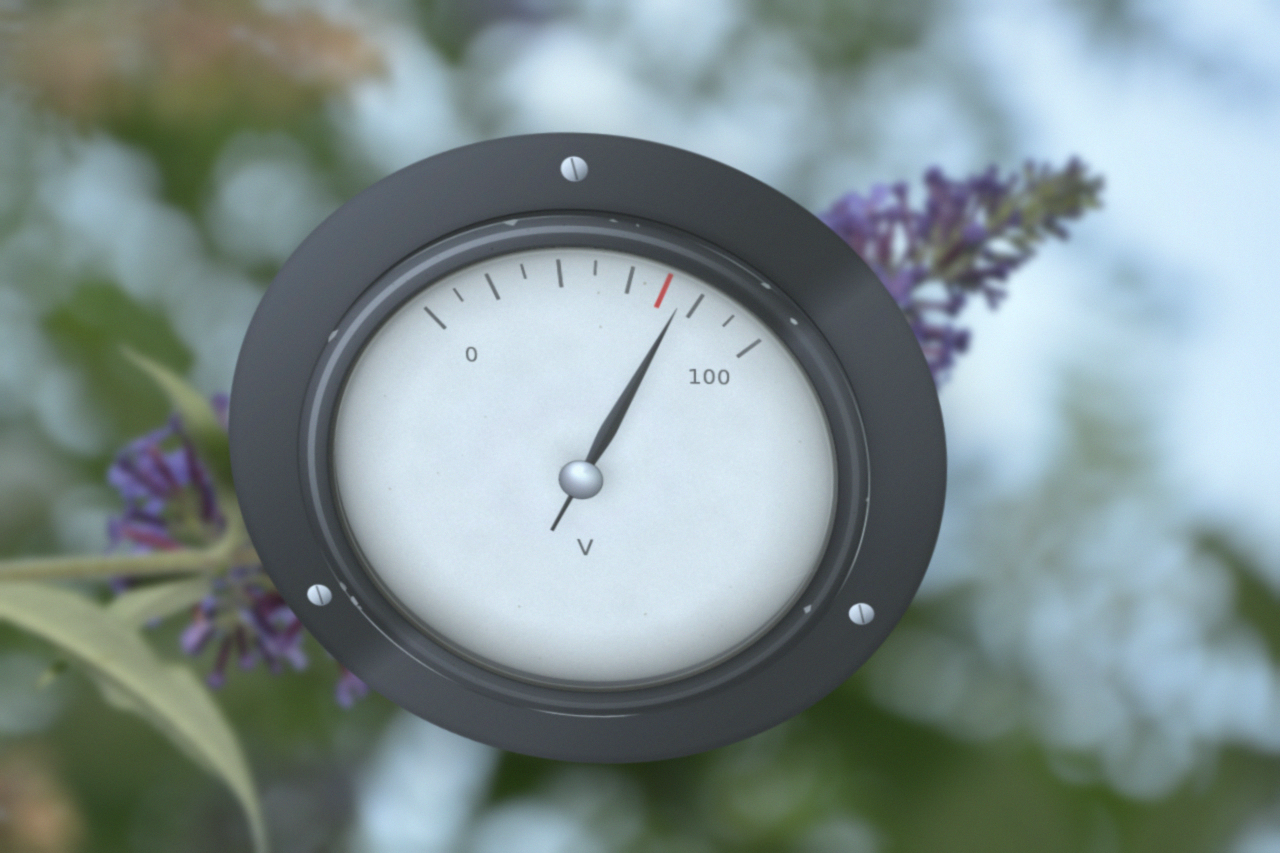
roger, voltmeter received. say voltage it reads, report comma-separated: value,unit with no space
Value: 75,V
